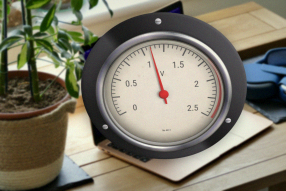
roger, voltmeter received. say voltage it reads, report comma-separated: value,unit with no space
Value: 1.1,V
